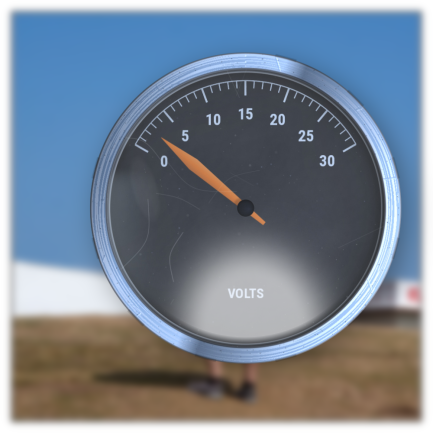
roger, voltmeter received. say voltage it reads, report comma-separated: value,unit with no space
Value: 2.5,V
